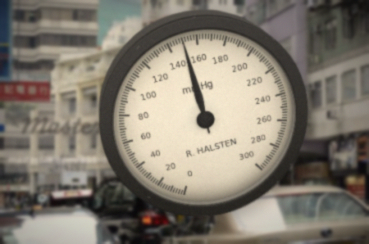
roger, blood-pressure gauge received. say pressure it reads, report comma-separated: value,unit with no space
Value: 150,mmHg
